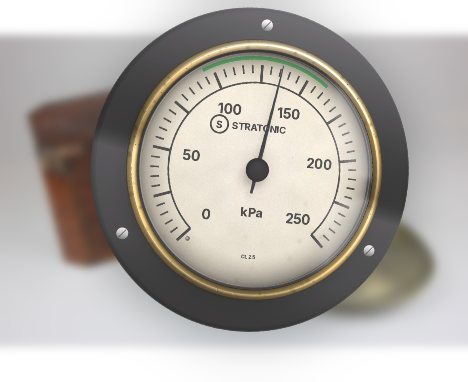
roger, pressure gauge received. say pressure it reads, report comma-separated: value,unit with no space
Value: 135,kPa
